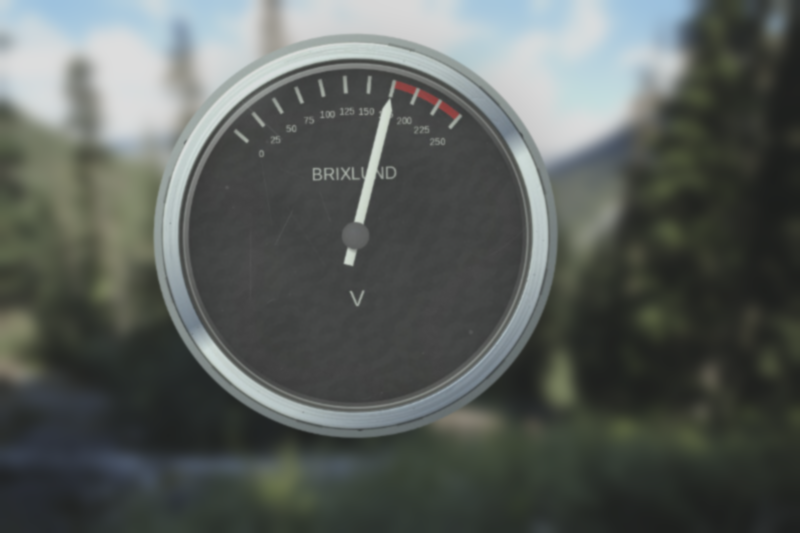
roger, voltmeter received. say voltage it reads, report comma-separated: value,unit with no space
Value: 175,V
